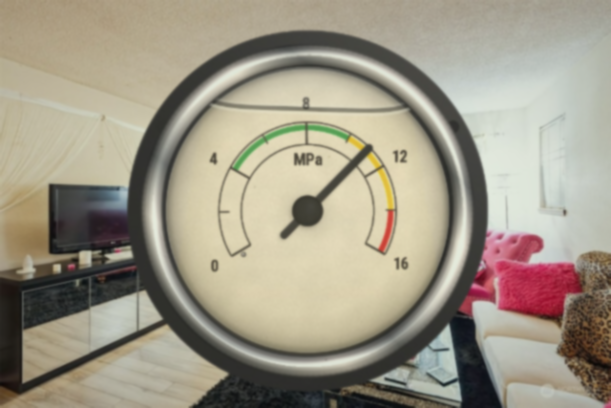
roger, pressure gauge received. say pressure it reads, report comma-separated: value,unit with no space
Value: 11,MPa
